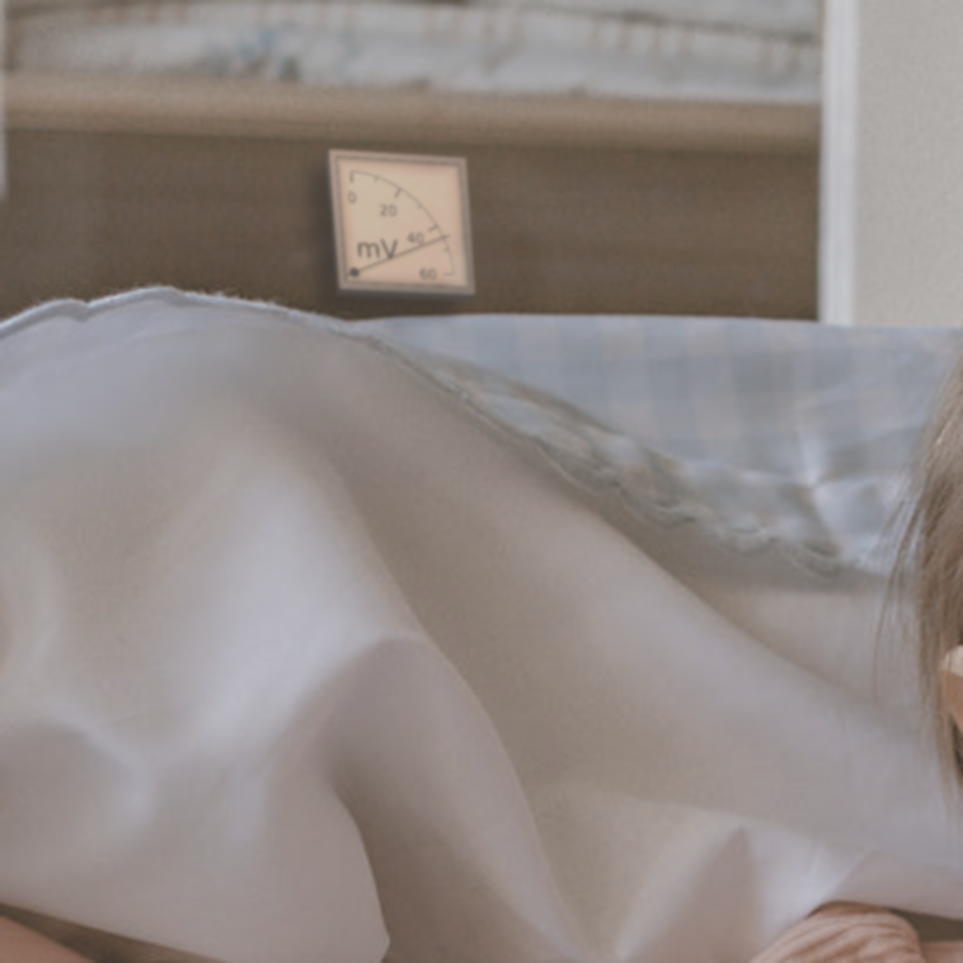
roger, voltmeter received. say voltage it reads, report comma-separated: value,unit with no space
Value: 45,mV
